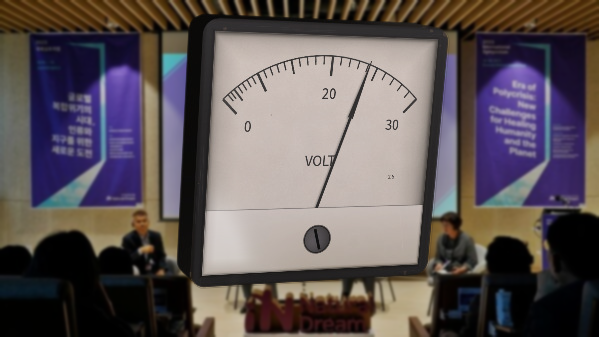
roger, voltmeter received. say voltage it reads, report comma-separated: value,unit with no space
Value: 24,V
